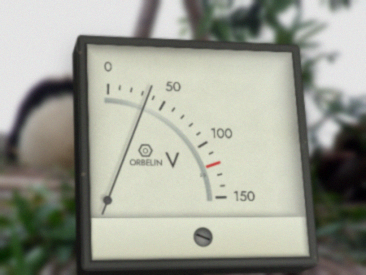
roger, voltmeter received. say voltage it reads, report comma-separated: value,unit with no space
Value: 35,V
